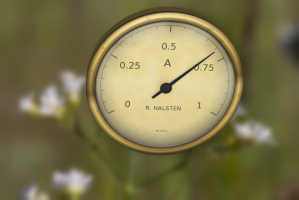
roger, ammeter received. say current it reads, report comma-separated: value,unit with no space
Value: 0.7,A
